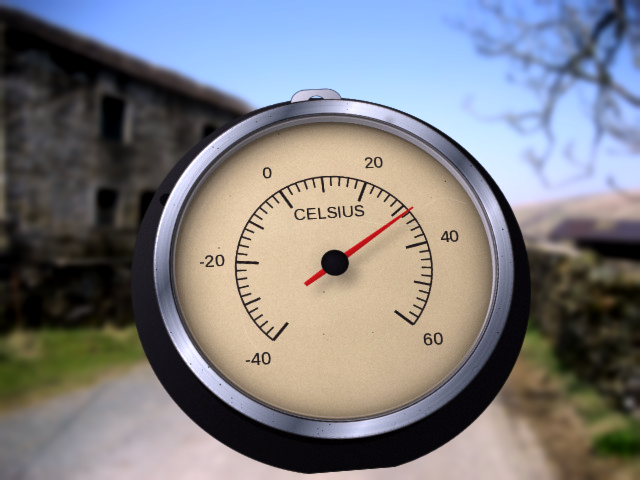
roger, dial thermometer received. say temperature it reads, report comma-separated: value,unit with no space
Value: 32,°C
